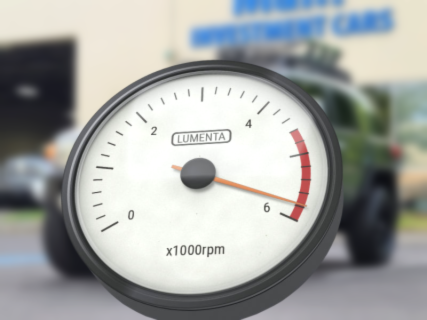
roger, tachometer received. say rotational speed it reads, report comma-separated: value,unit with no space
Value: 5800,rpm
